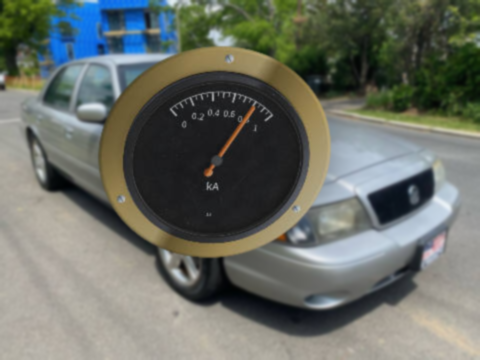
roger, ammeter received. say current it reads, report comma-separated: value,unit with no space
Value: 0.8,kA
